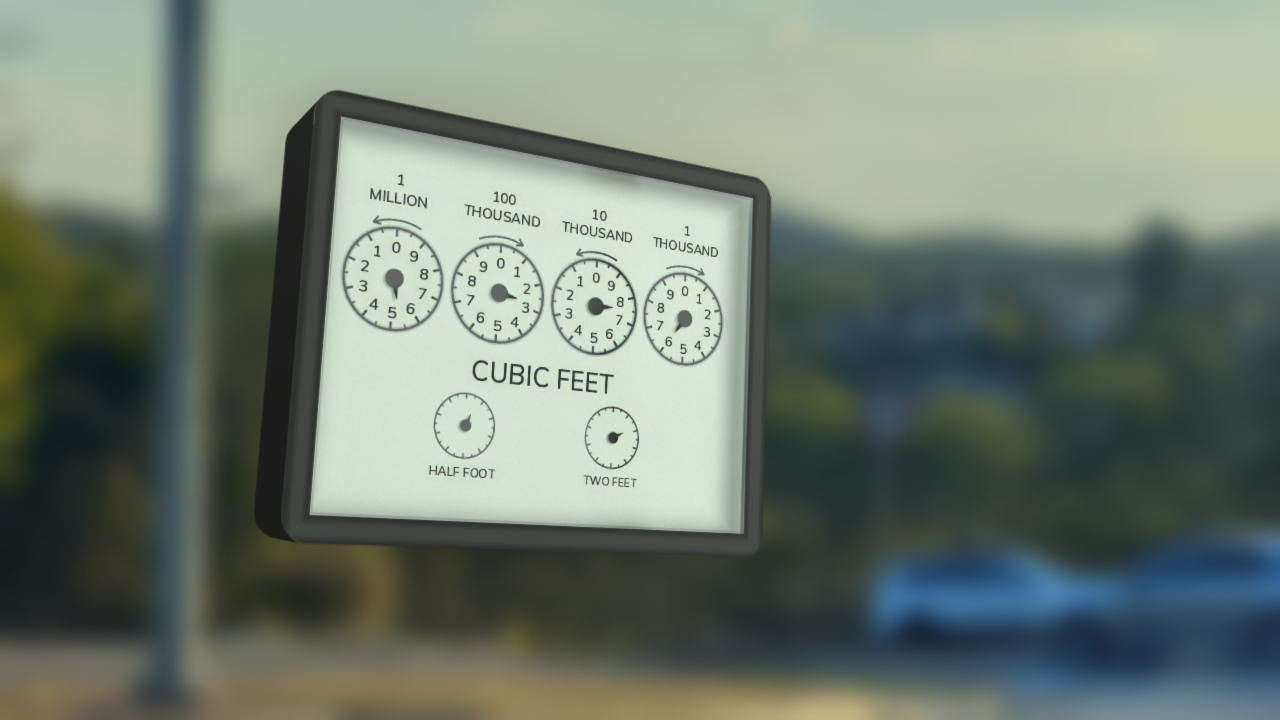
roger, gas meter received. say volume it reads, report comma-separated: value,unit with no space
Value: 527600,ft³
